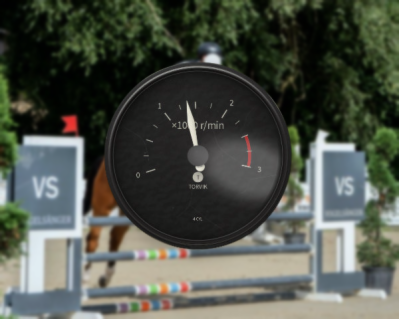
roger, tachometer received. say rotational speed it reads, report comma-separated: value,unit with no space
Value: 1375,rpm
